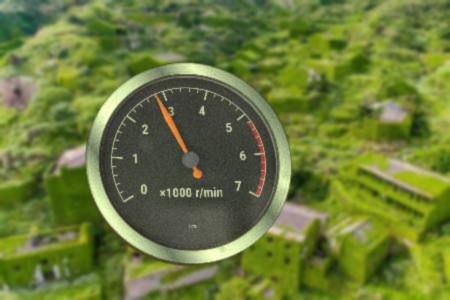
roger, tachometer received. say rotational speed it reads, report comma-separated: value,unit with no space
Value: 2800,rpm
